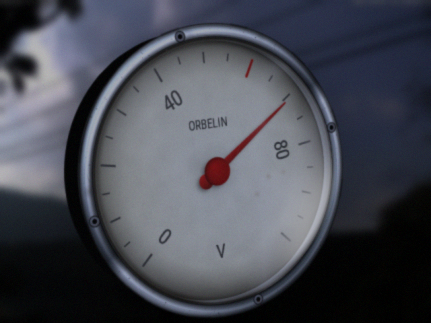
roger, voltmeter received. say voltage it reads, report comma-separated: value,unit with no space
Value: 70,V
